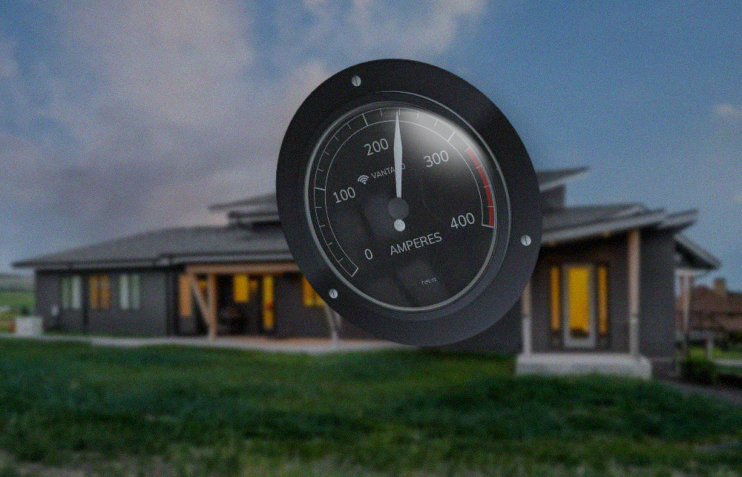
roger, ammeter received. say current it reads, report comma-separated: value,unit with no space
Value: 240,A
